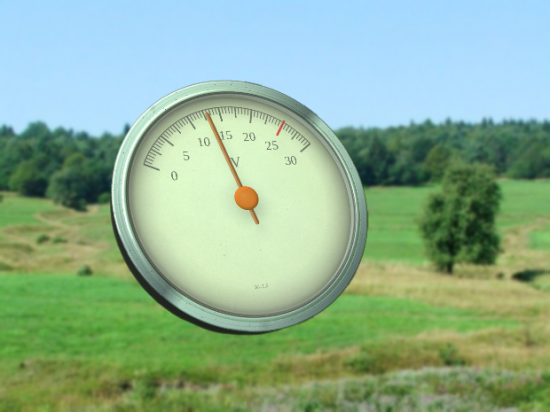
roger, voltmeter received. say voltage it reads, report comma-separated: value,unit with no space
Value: 12.5,V
